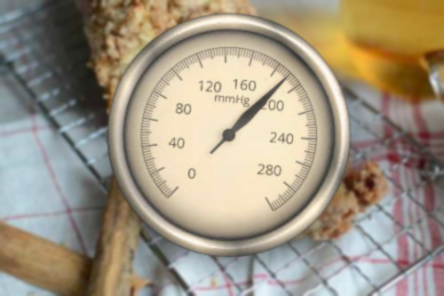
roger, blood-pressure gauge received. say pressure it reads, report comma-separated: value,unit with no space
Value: 190,mmHg
